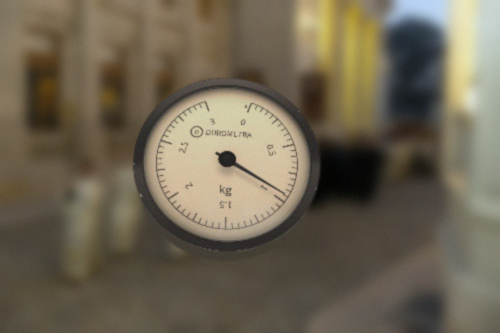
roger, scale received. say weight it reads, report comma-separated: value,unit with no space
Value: 0.95,kg
